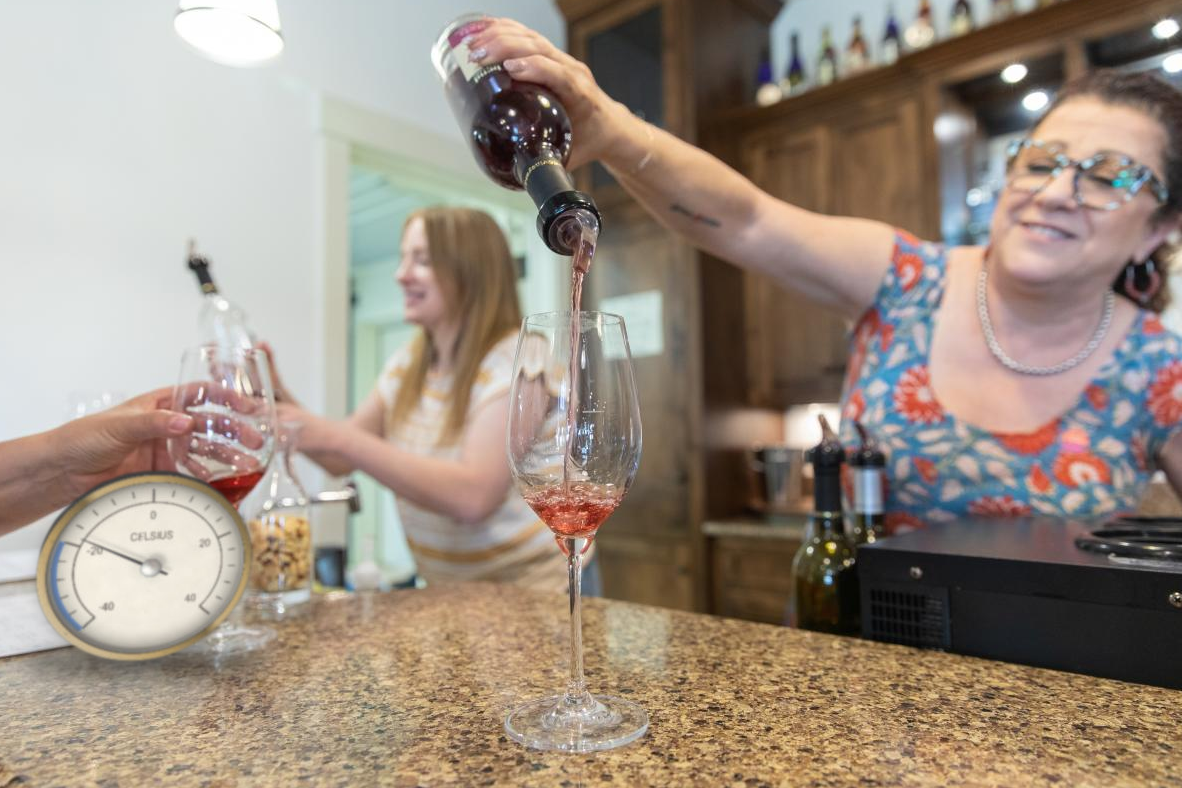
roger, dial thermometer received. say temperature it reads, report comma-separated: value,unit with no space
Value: -18,°C
